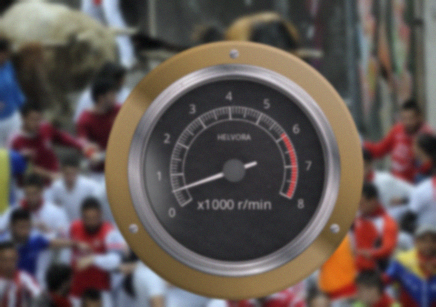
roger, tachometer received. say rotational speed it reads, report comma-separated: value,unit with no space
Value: 500,rpm
